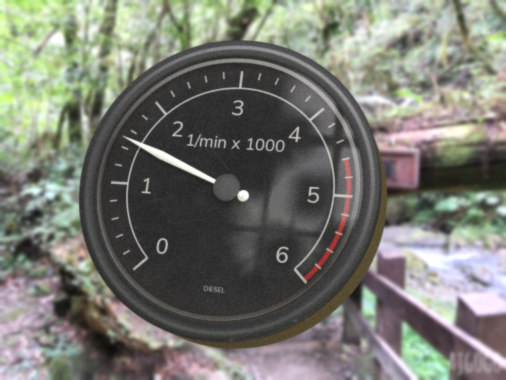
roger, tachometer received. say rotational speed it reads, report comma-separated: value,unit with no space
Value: 1500,rpm
